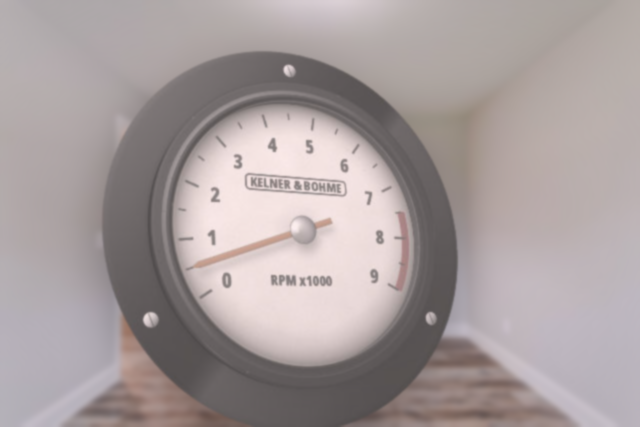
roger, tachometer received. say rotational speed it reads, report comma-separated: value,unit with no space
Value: 500,rpm
